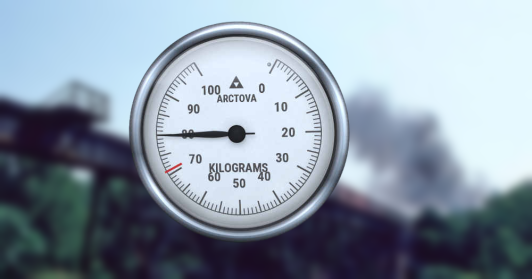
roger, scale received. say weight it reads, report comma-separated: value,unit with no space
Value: 80,kg
